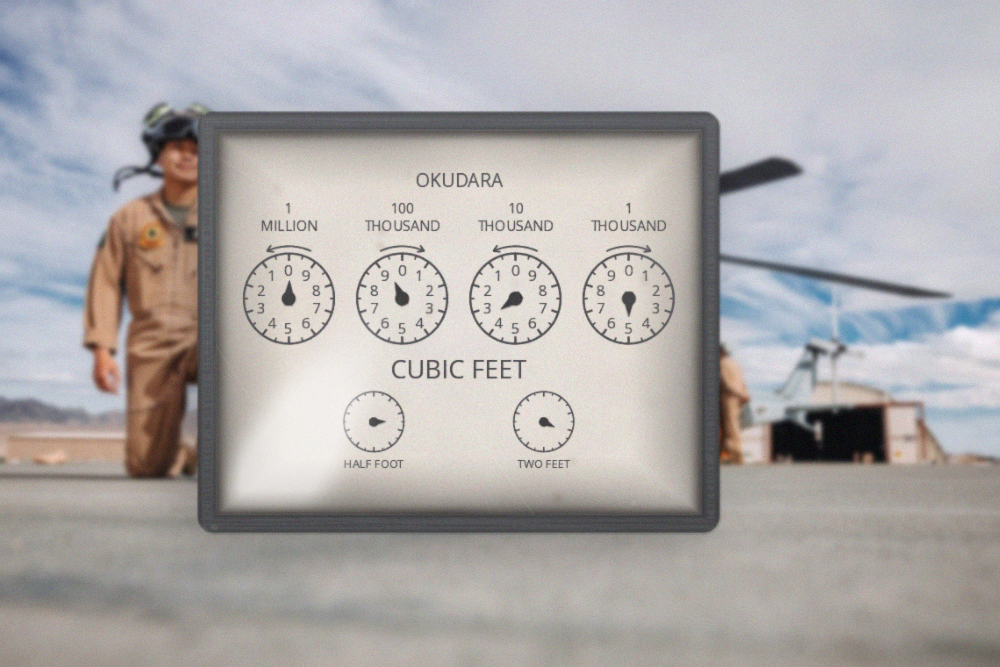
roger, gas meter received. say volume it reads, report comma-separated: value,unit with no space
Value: 993500,ft³
